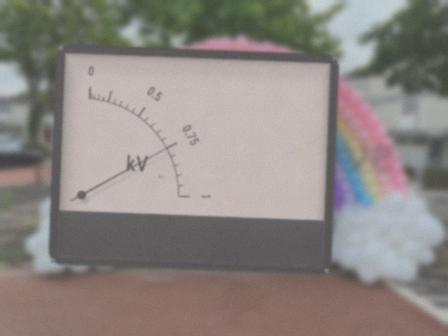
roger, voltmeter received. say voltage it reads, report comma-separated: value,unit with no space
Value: 0.75,kV
